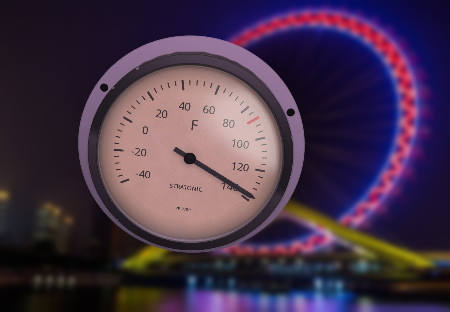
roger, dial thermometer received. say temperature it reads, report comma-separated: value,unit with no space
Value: 136,°F
